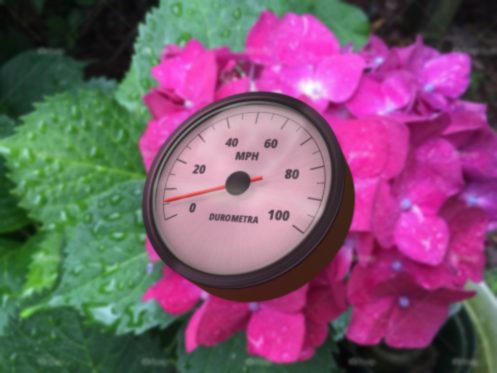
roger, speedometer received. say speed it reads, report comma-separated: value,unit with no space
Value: 5,mph
